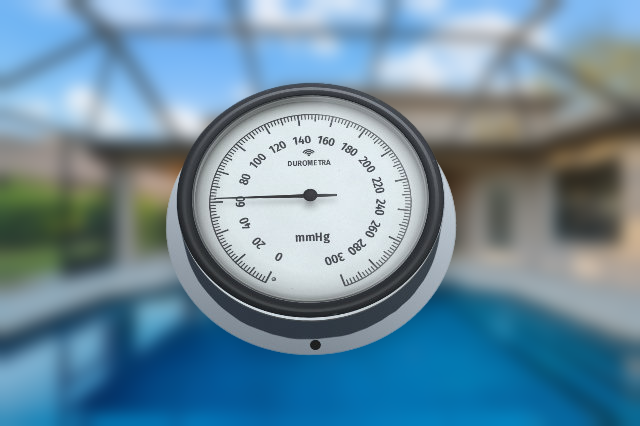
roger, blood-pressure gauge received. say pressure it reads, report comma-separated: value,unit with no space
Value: 60,mmHg
